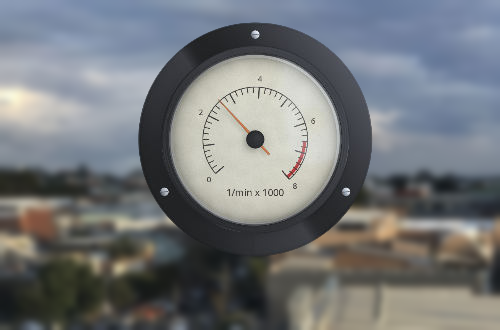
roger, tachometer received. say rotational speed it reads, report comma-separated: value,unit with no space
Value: 2600,rpm
